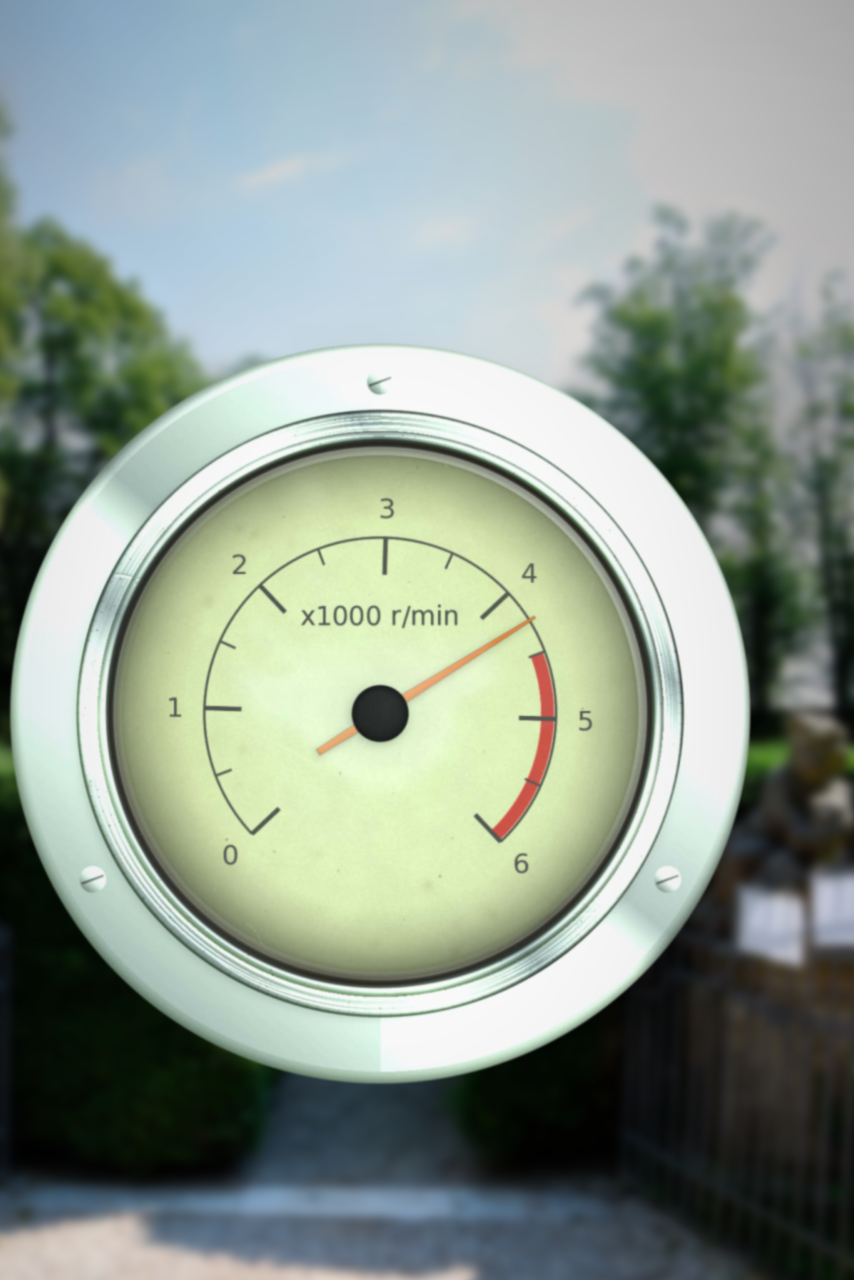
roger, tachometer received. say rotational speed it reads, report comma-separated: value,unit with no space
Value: 4250,rpm
